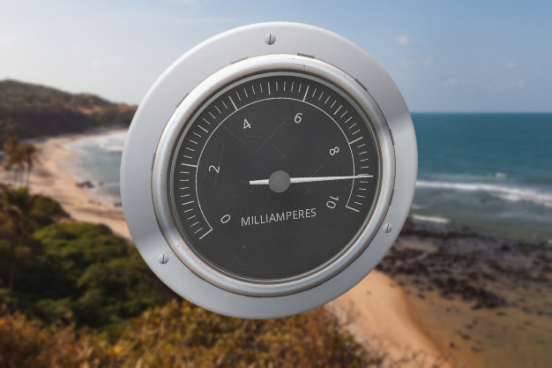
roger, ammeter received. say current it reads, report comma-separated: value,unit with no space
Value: 9,mA
